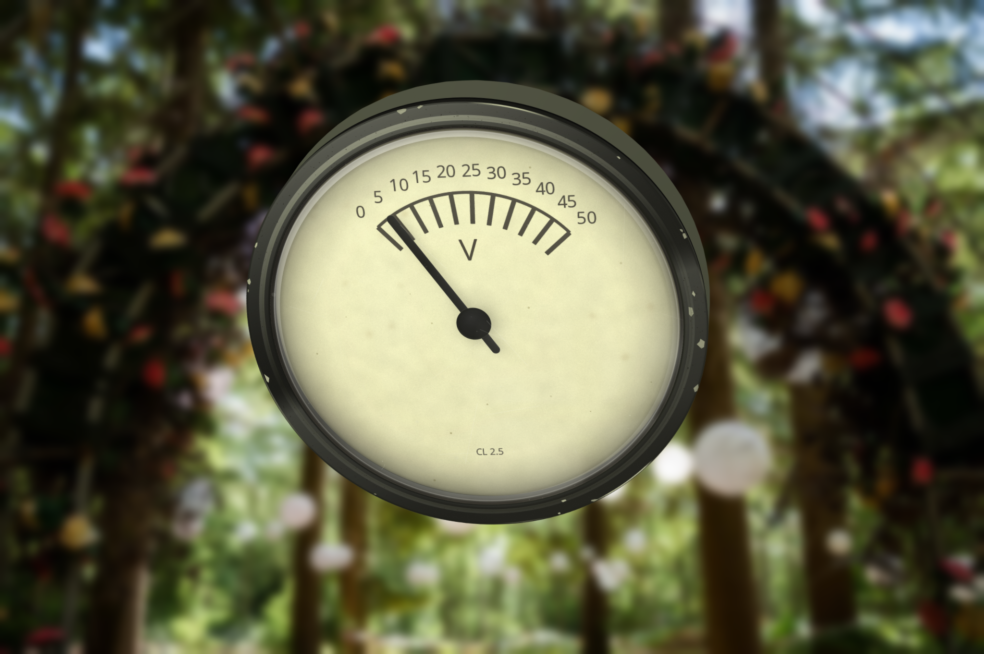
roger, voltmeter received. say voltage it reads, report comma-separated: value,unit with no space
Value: 5,V
